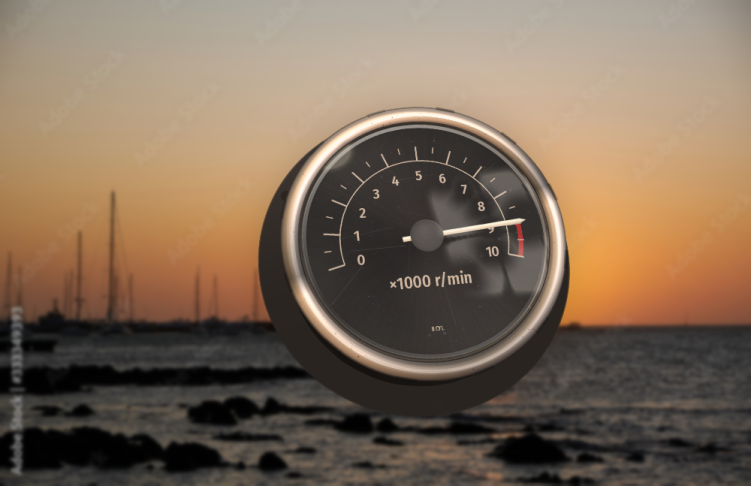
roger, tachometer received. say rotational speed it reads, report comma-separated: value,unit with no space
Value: 9000,rpm
